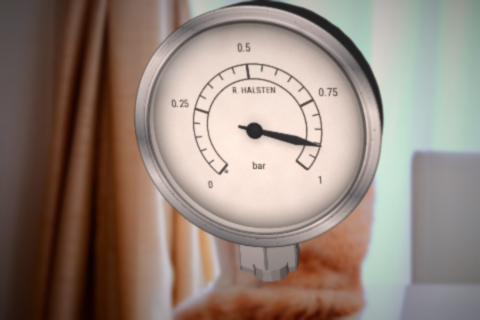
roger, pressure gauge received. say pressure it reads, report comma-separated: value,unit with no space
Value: 0.9,bar
